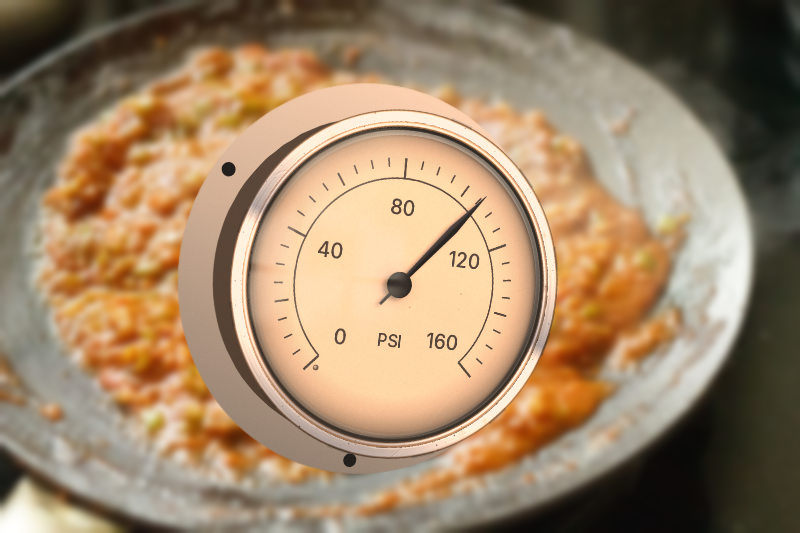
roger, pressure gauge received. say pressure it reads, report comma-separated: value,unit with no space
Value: 105,psi
